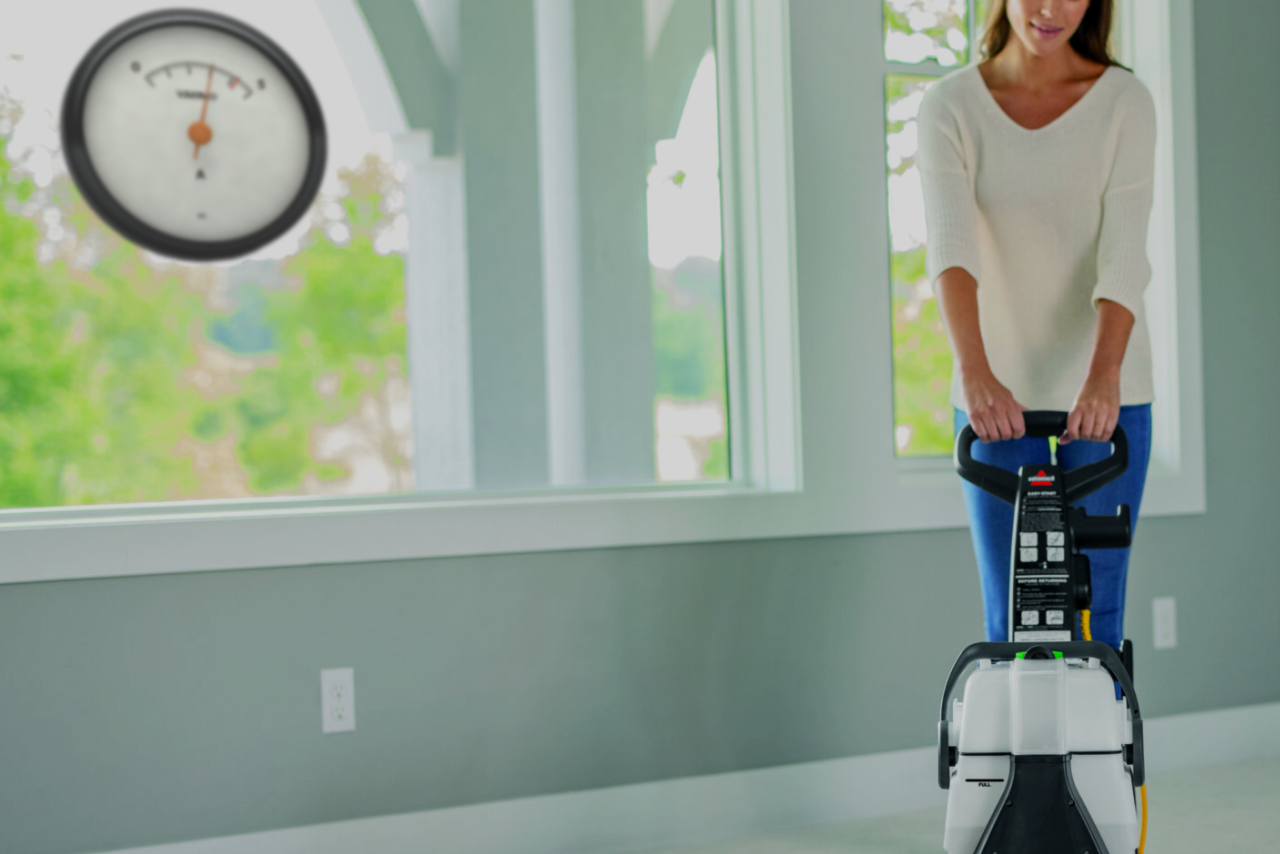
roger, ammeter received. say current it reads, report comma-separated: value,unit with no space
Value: 3,A
